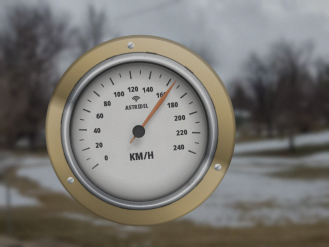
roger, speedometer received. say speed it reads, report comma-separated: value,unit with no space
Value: 165,km/h
